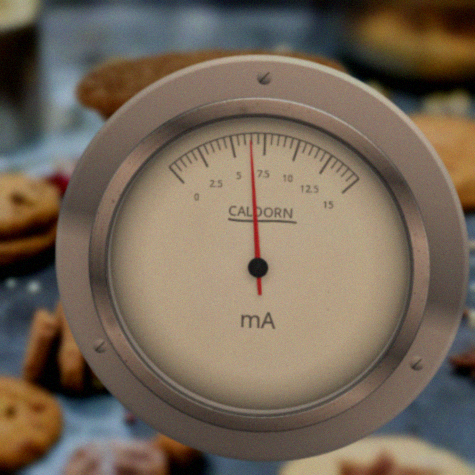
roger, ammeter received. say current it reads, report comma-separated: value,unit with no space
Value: 6.5,mA
